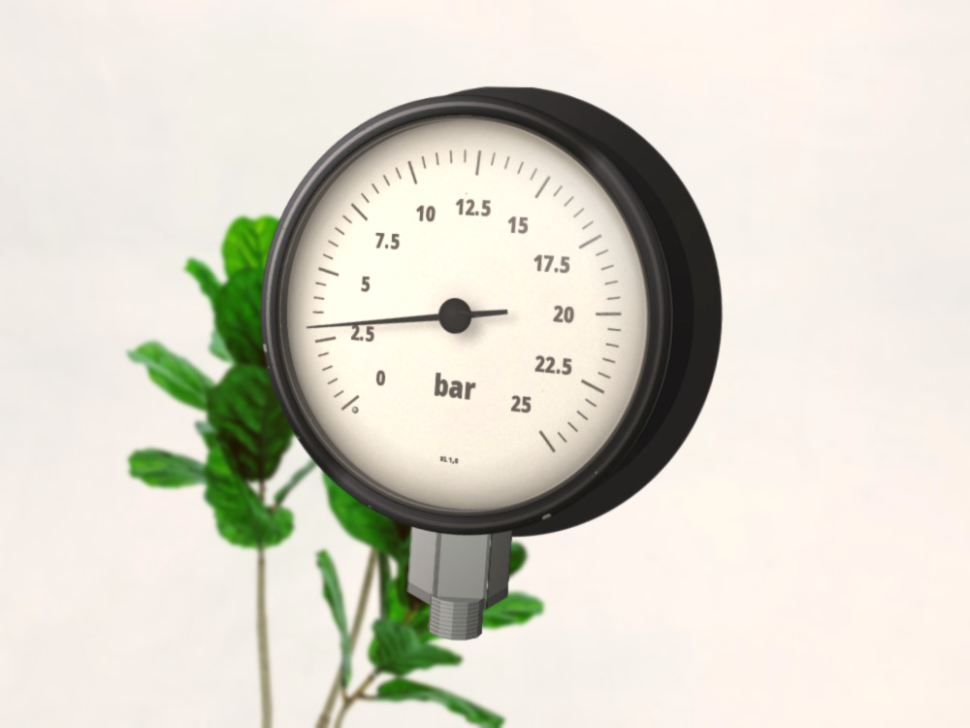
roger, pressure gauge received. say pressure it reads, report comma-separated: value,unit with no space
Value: 3,bar
